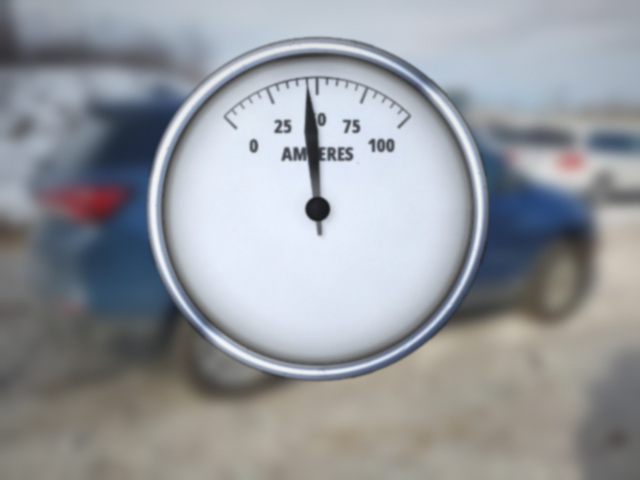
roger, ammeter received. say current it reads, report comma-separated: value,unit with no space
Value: 45,A
